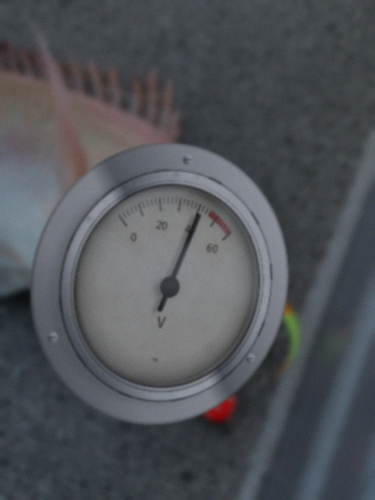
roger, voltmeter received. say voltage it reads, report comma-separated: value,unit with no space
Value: 40,V
